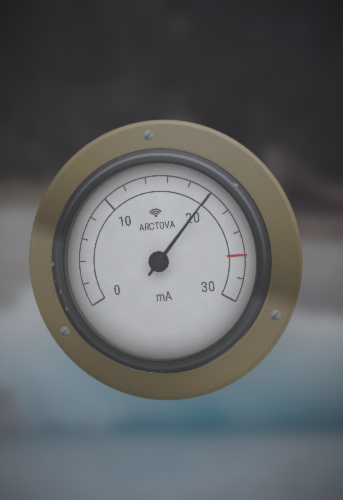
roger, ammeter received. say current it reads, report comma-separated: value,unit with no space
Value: 20,mA
